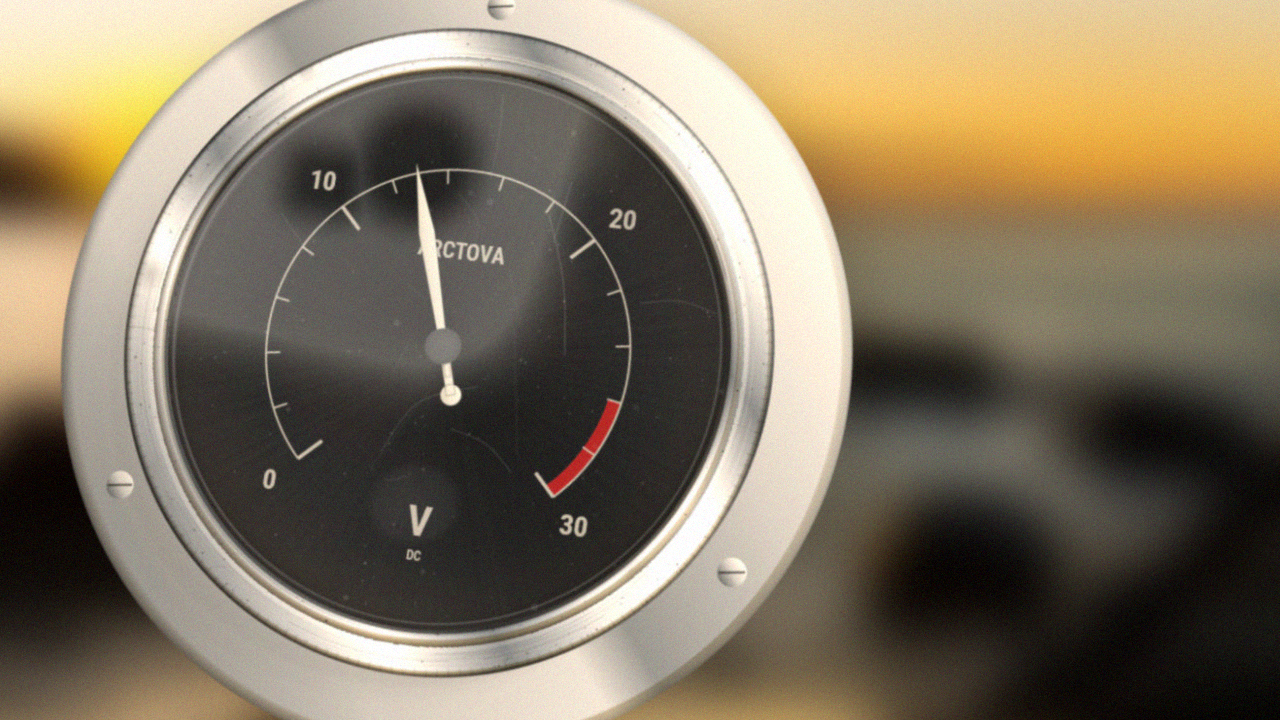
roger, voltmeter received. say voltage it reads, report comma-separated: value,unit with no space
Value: 13,V
